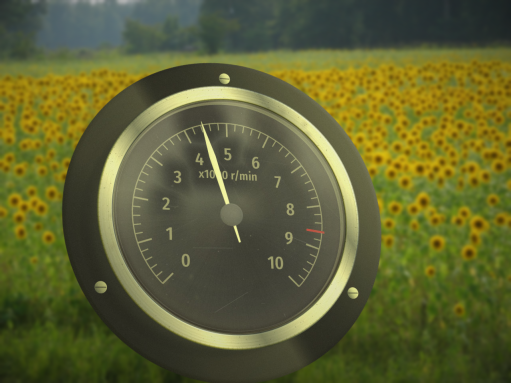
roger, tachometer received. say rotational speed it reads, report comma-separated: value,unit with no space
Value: 4400,rpm
